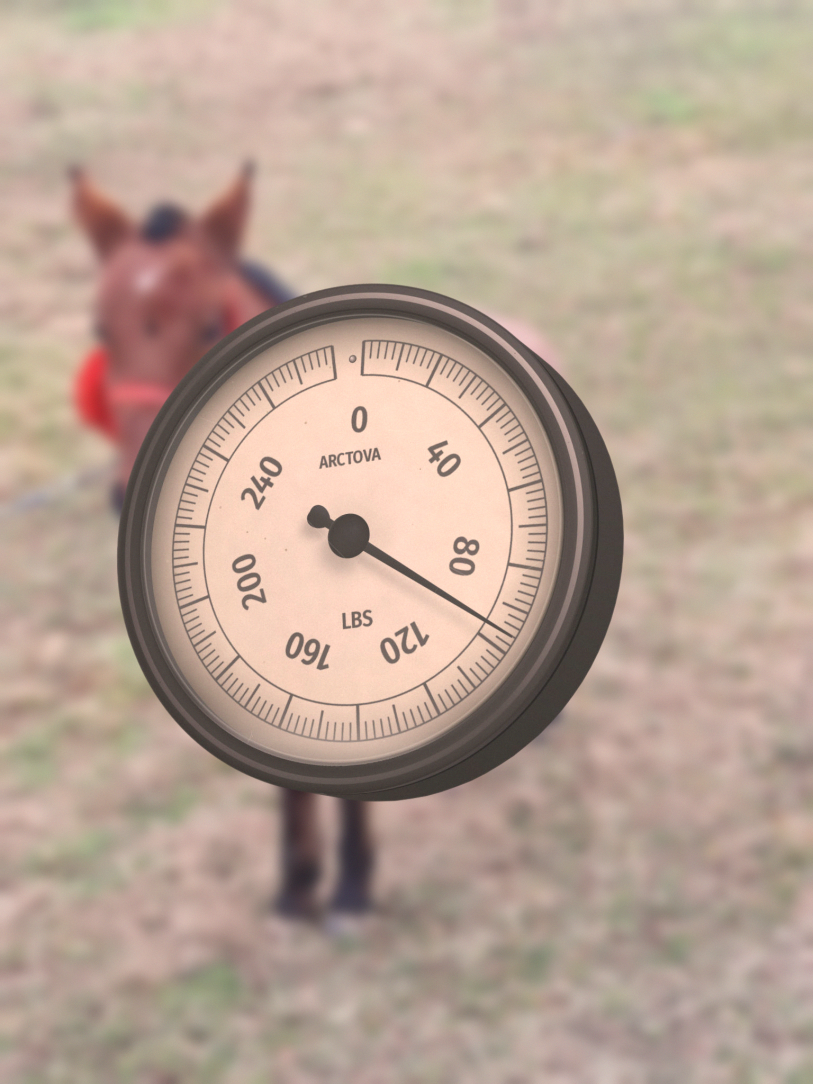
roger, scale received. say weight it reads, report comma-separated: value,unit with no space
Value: 96,lb
